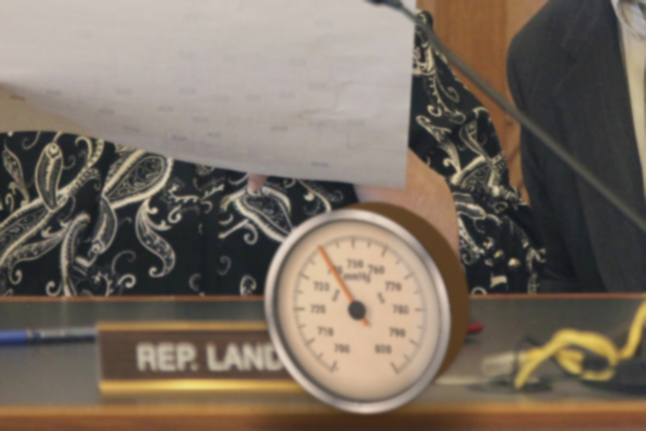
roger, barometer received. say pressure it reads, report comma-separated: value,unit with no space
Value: 740,mmHg
